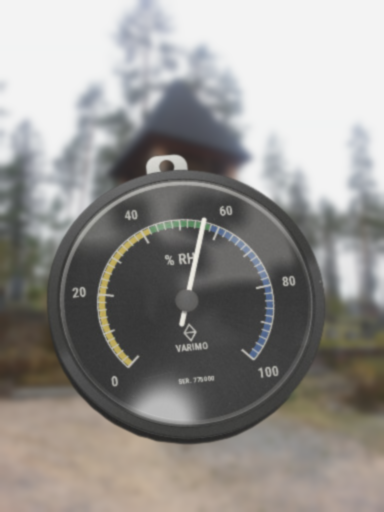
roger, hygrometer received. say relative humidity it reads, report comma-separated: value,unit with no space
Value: 56,%
